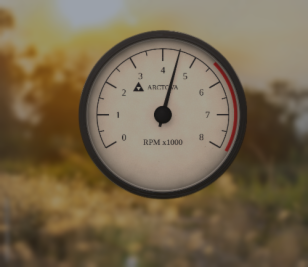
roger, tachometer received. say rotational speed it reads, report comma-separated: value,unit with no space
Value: 4500,rpm
